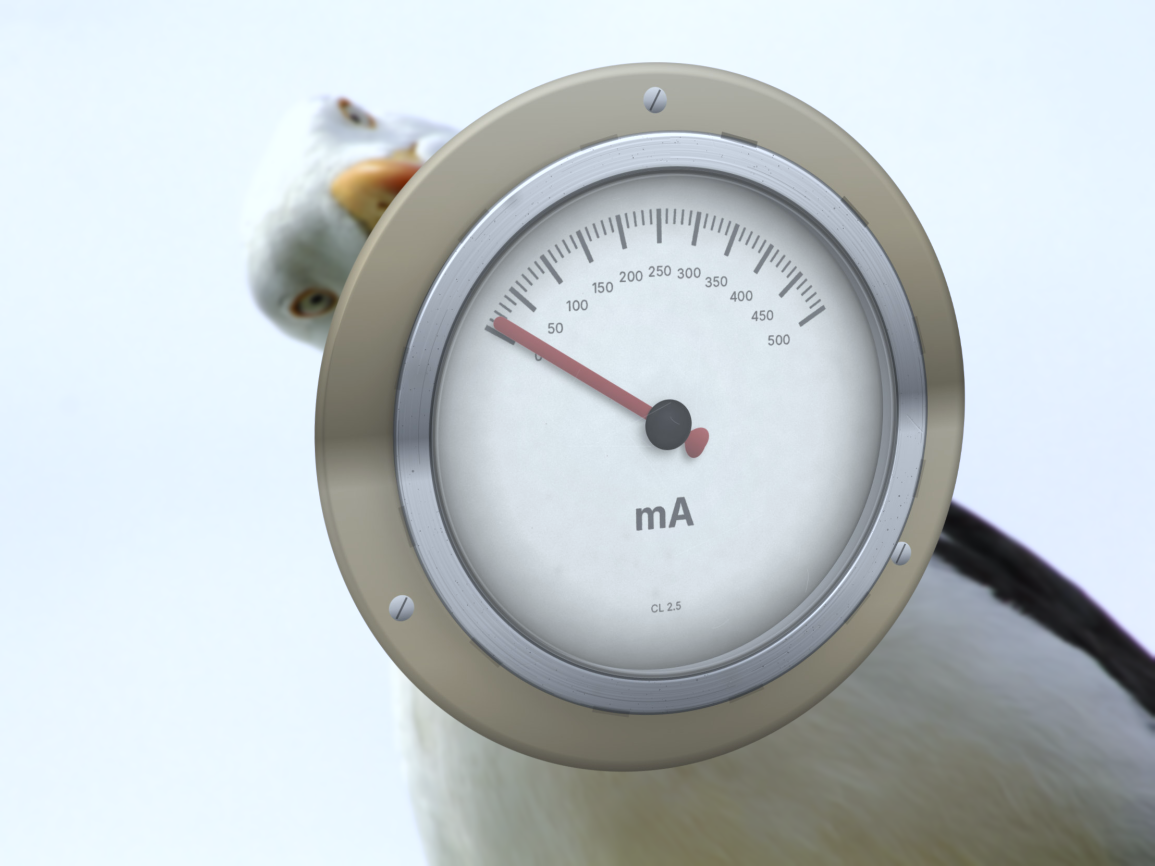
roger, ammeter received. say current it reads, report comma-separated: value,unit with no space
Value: 10,mA
